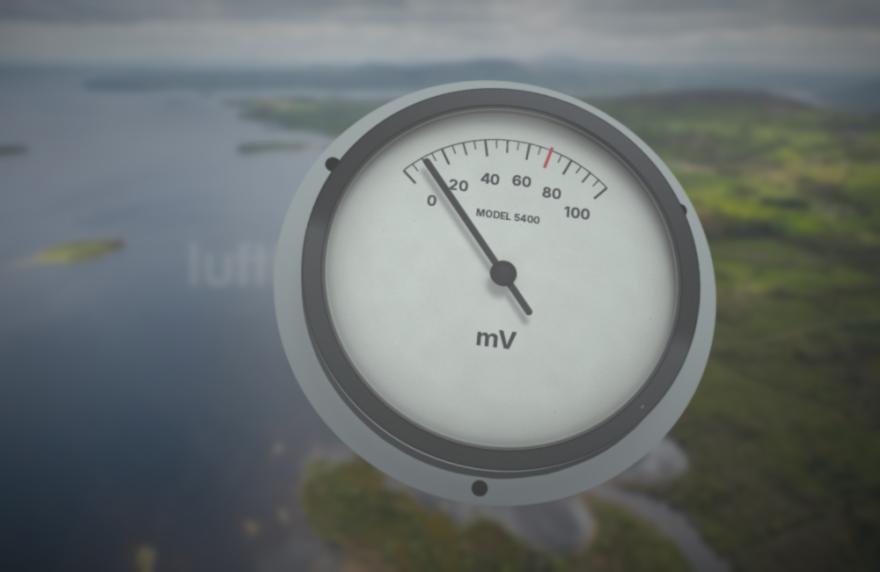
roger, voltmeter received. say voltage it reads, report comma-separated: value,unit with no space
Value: 10,mV
